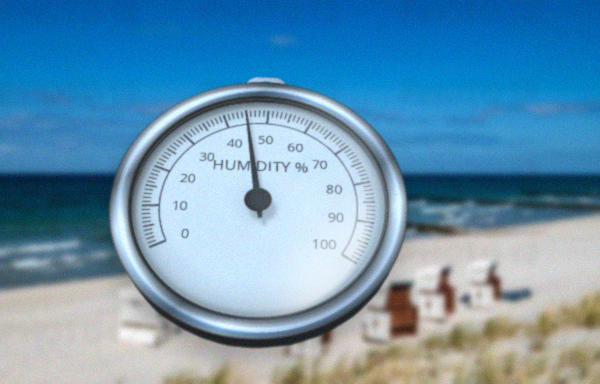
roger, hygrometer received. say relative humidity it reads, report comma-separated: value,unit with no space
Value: 45,%
